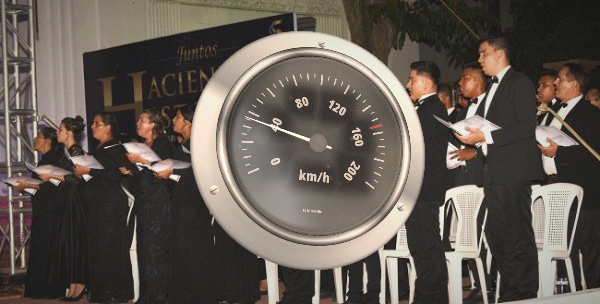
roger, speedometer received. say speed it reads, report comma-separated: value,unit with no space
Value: 35,km/h
